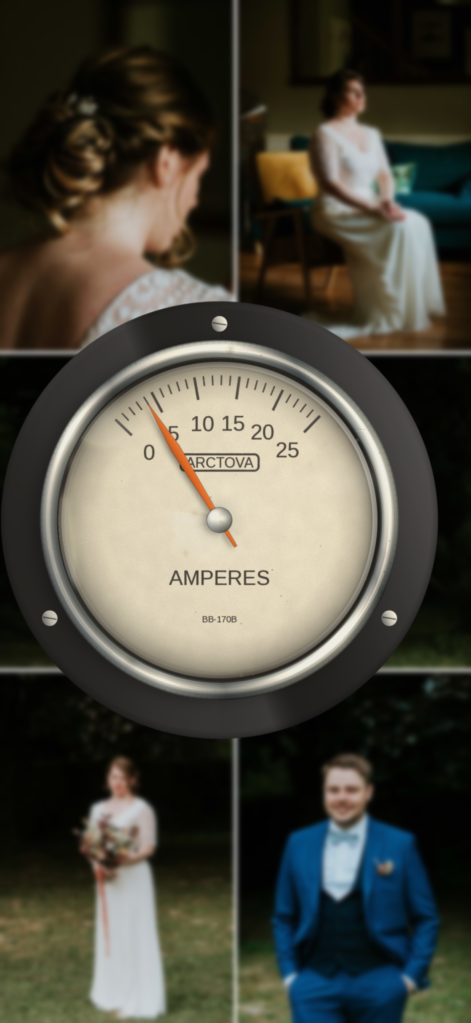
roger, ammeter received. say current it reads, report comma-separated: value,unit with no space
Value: 4,A
